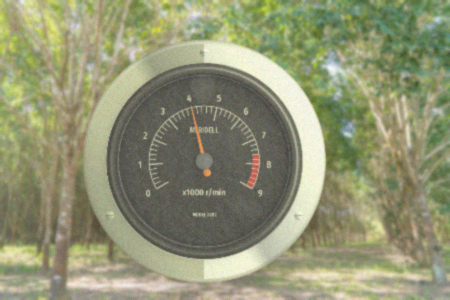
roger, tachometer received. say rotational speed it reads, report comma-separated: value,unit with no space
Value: 4000,rpm
